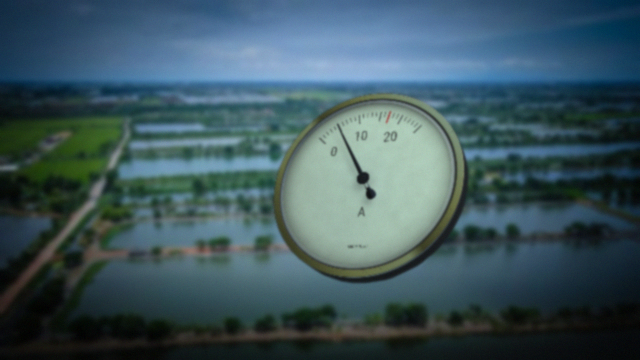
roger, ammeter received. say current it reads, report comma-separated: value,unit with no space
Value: 5,A
